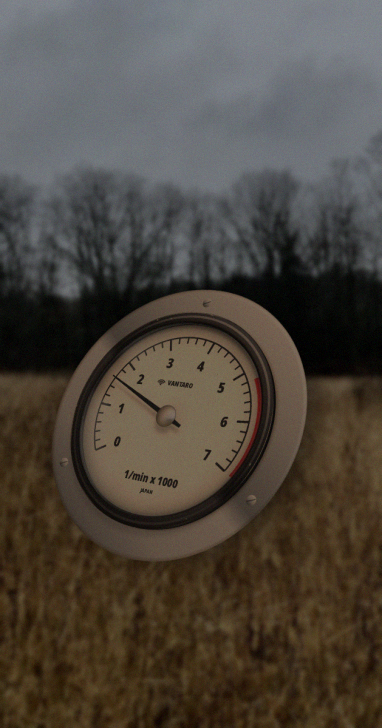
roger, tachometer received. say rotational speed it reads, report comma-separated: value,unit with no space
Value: 1600,rpm
